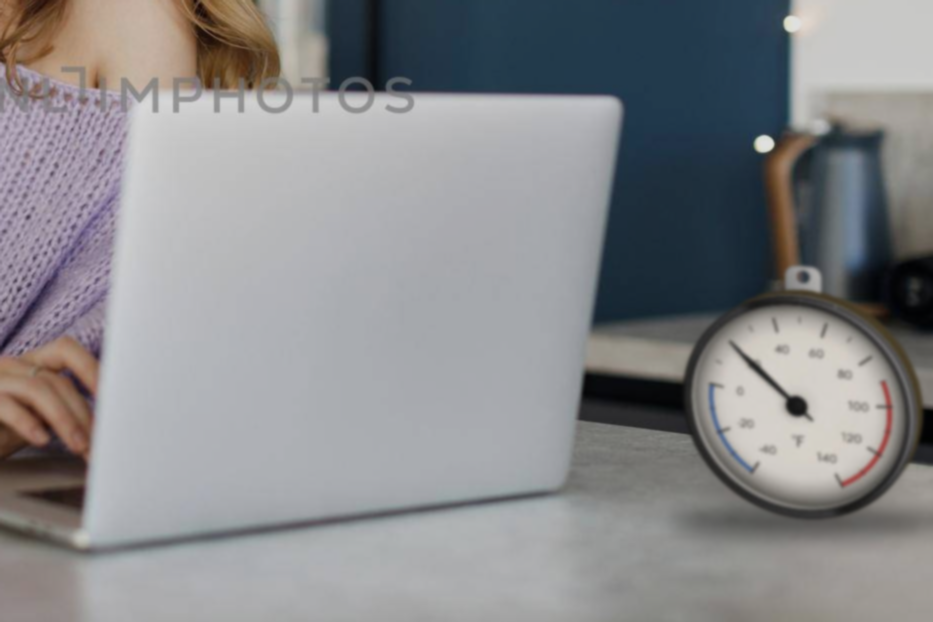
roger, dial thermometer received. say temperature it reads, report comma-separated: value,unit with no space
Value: 20,°F
